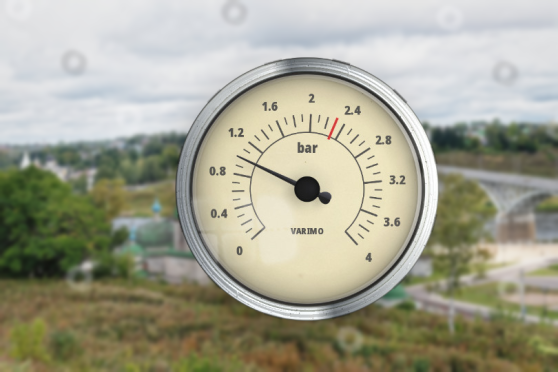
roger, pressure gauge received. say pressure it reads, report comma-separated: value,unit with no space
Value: 1,bar
